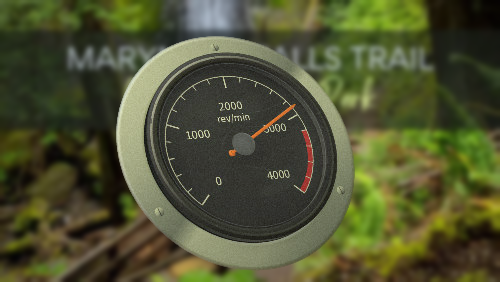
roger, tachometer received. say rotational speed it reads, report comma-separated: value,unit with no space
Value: 2900,rpm
